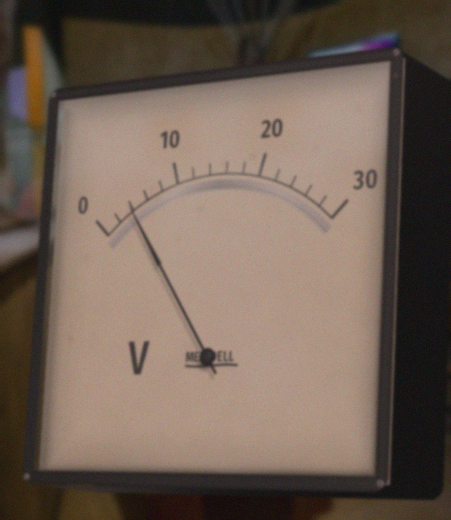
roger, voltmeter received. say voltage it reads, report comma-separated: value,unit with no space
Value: 4,V
